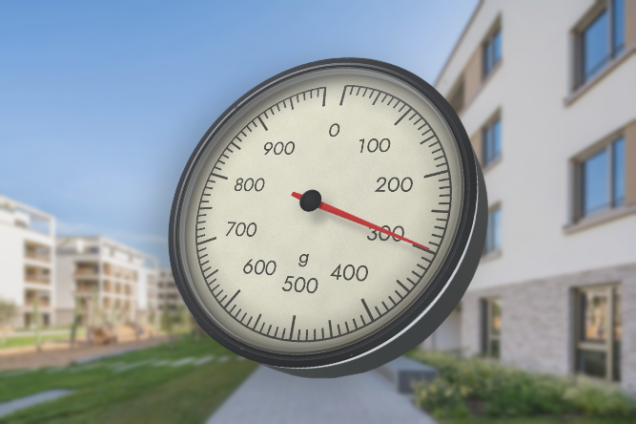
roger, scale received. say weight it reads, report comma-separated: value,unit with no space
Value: 300,g
